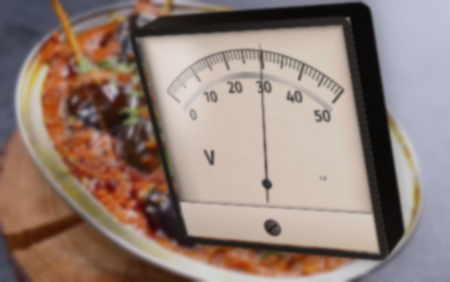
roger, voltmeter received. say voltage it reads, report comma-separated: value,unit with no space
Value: 30,V
